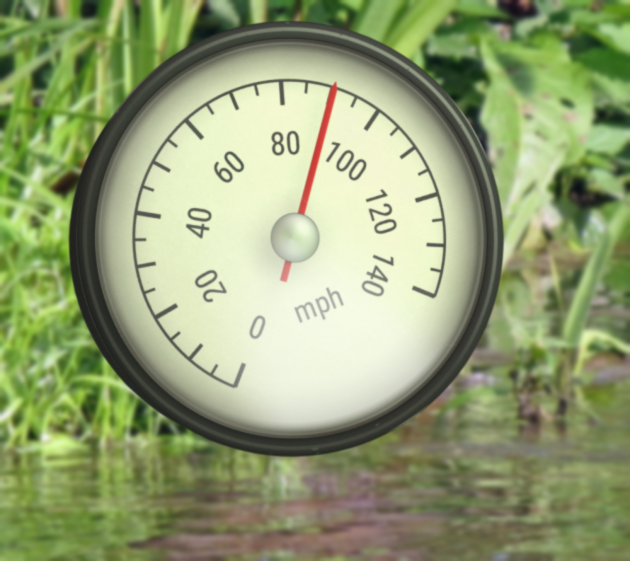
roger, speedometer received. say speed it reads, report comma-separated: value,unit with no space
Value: 90,mph
